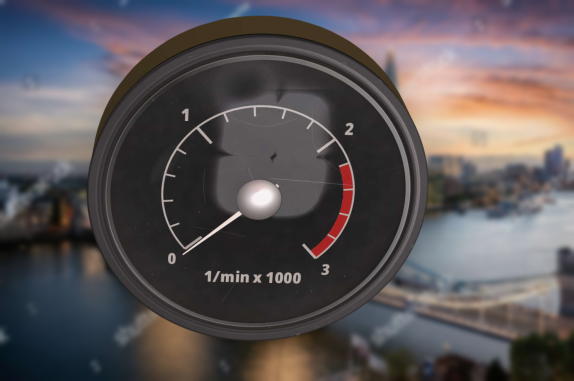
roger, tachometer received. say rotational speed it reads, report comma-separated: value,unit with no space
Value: 0,rpm
